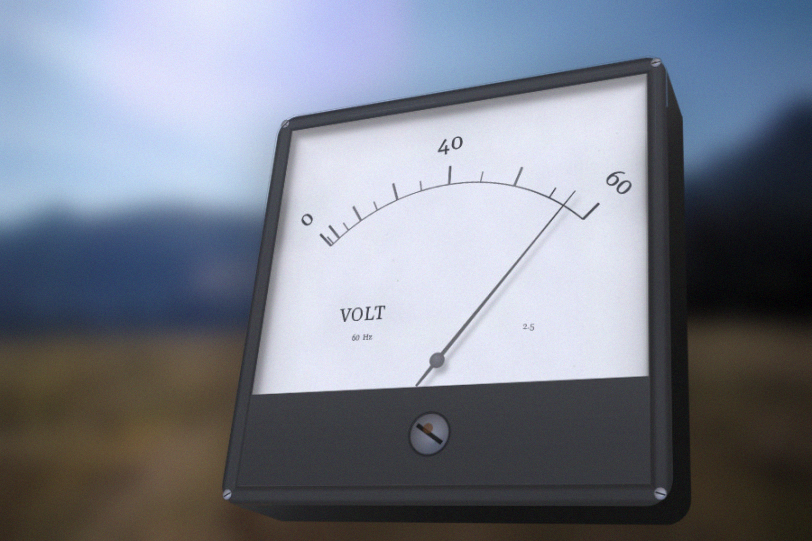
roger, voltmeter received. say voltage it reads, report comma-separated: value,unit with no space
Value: 57.5,V
